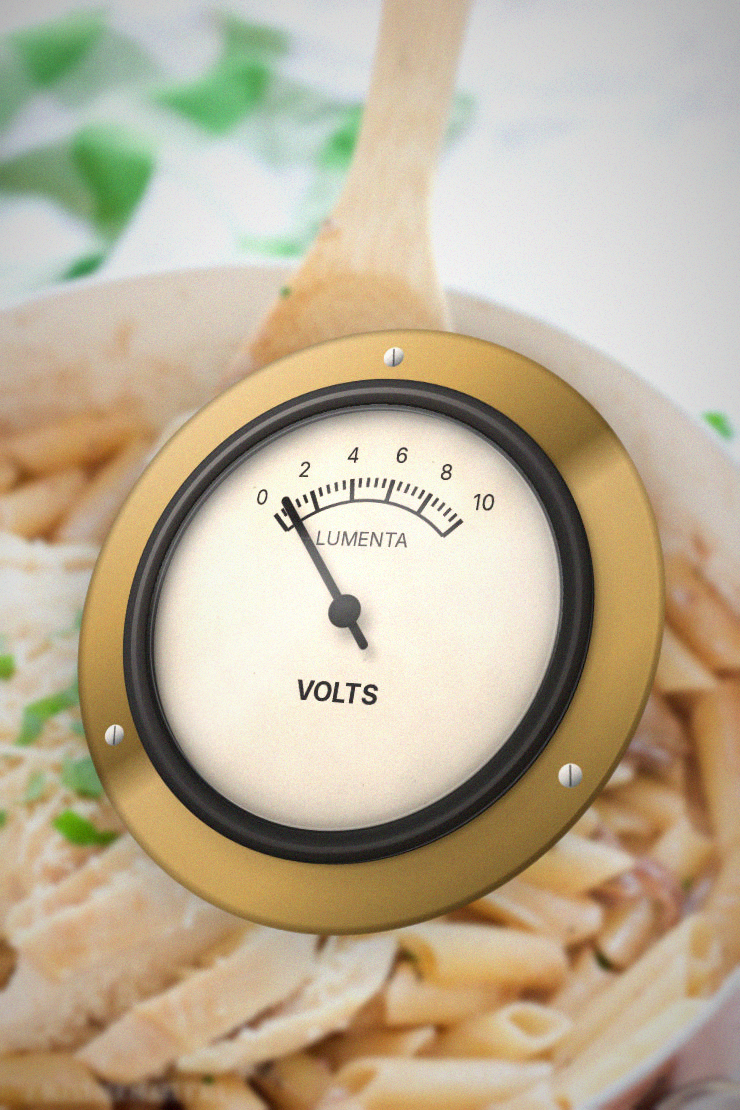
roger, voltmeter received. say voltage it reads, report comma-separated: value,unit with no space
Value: 0.8,V
